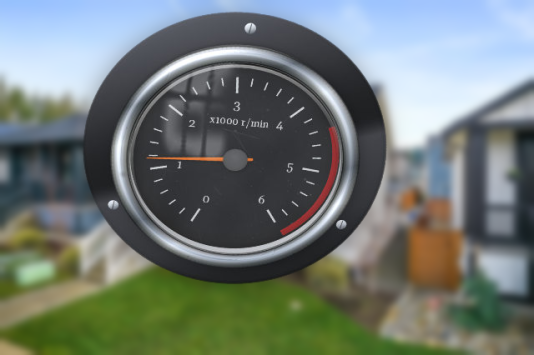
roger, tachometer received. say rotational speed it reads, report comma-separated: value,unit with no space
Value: 1200,rpm
